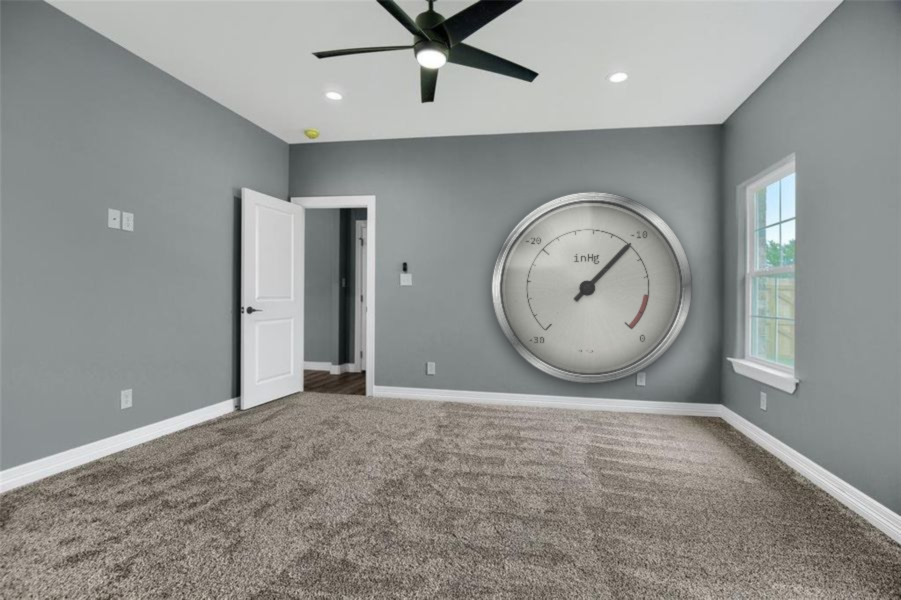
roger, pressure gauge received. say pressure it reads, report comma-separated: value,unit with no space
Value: -10,inHg
